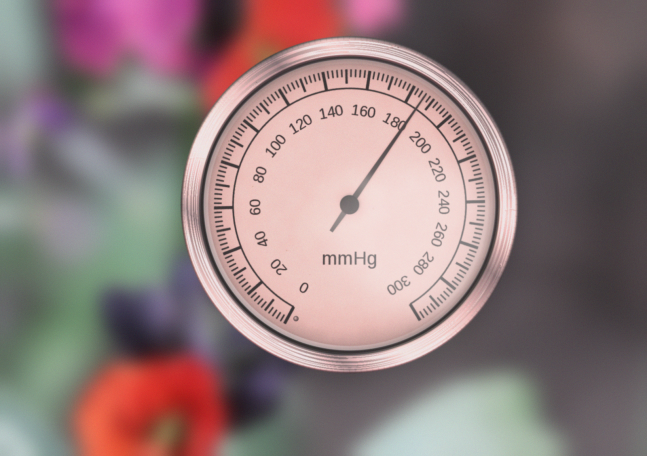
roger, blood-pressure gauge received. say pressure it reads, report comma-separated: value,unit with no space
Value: 186,mmHg
